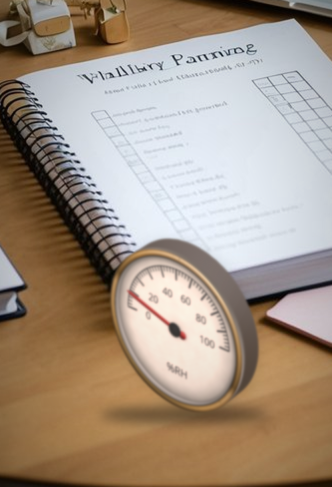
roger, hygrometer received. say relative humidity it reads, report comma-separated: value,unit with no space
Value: 10,%
